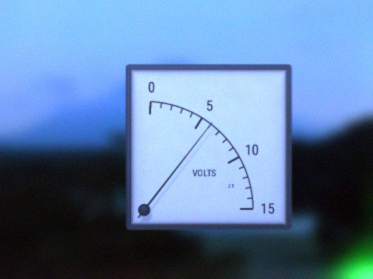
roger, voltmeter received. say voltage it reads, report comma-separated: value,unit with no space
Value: 6,V
